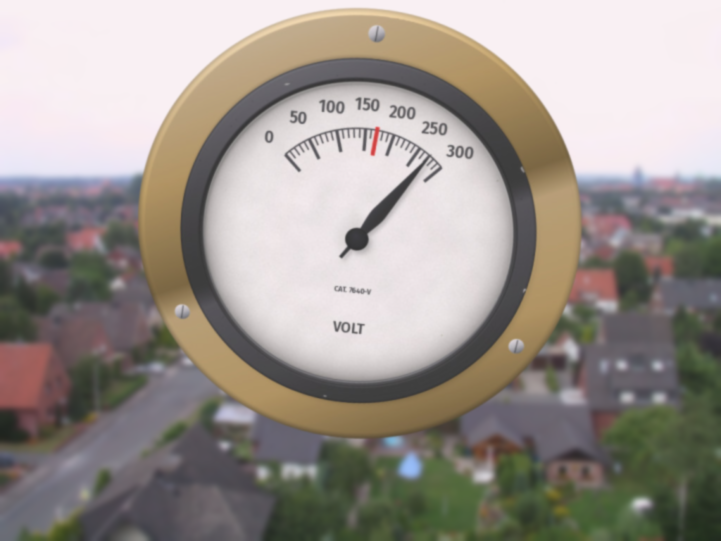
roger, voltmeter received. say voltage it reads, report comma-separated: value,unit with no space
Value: 270,V
